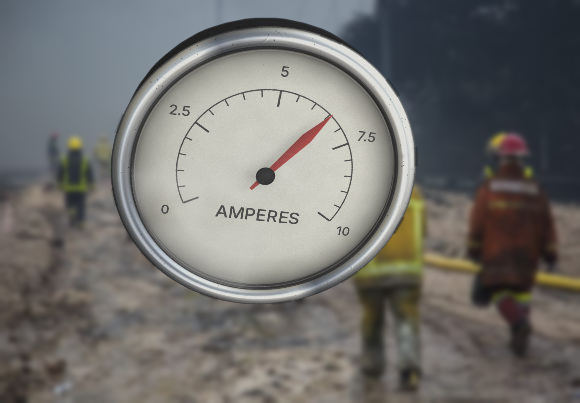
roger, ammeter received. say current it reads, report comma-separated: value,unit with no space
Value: 6.5,A
